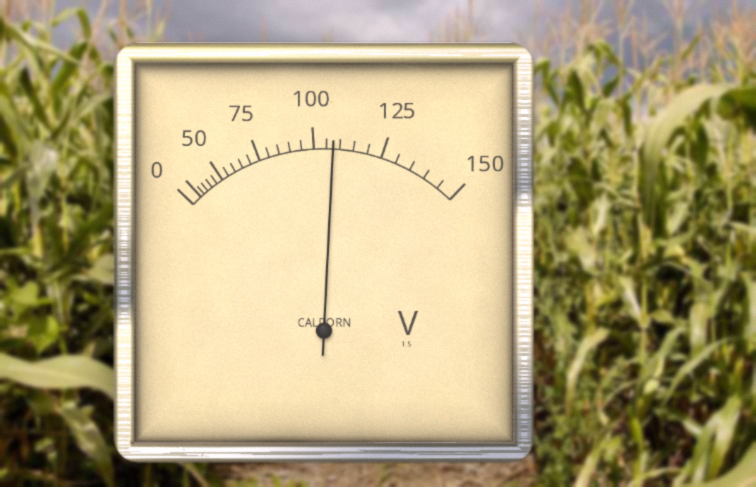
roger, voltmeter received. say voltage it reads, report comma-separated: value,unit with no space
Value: 107.5,V
